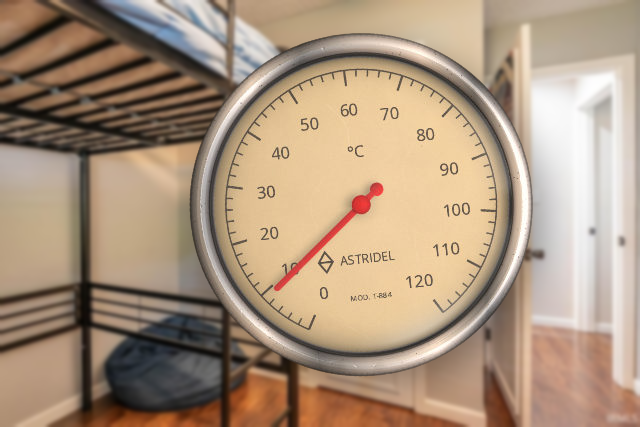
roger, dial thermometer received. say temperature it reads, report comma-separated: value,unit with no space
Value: 9,°C
